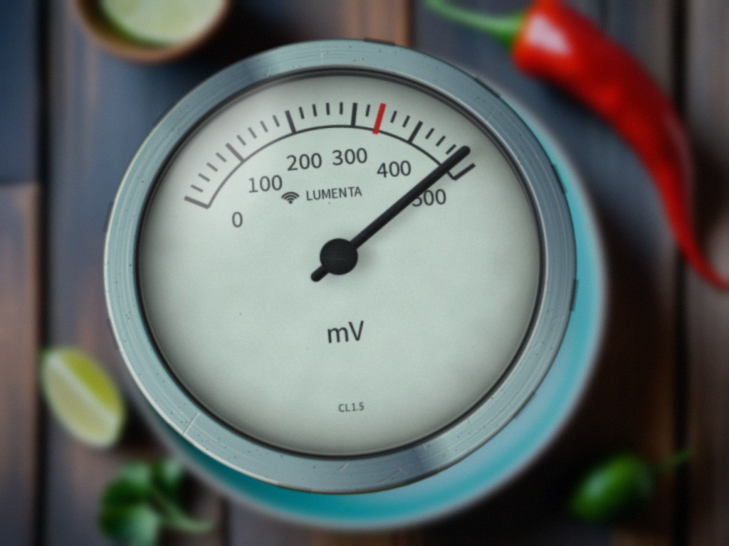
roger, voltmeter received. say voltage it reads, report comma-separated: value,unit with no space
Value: 480,mV
